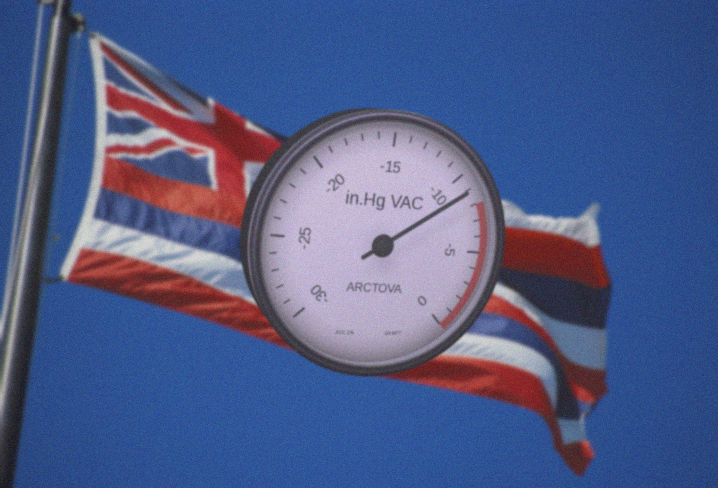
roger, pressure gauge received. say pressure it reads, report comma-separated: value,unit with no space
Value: -9,inHg
